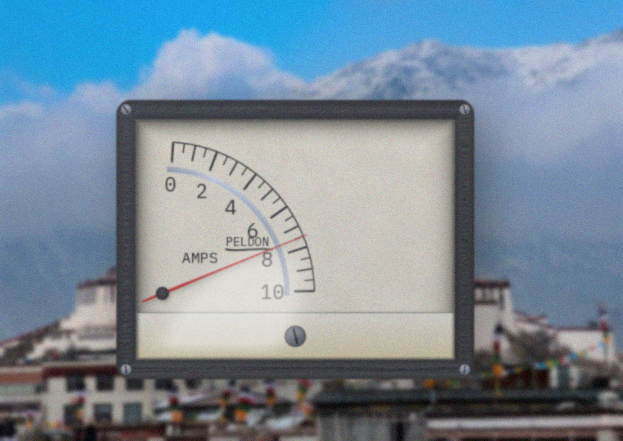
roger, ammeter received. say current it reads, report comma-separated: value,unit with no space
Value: 7.5,A
